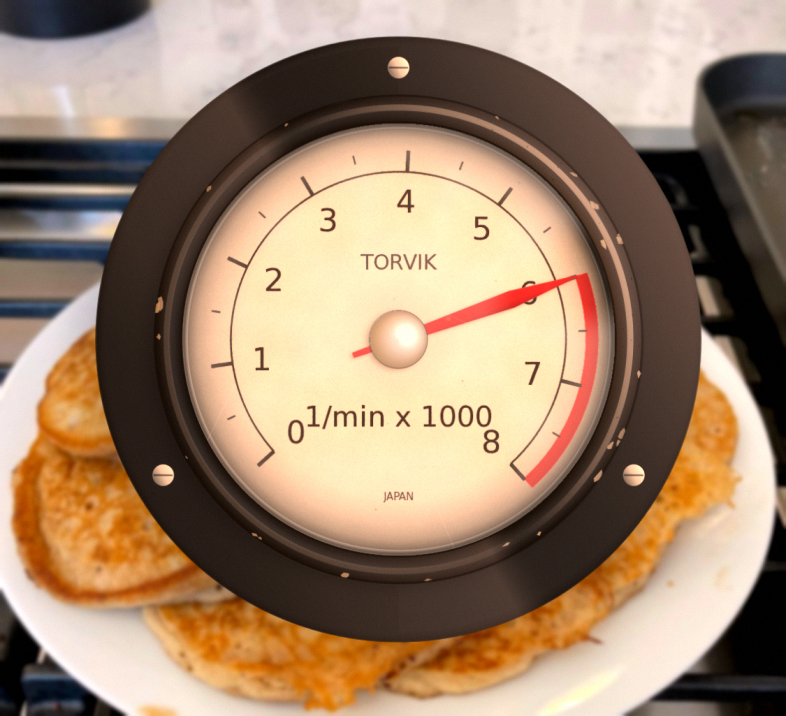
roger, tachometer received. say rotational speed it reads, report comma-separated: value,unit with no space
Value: 6000,rpm
